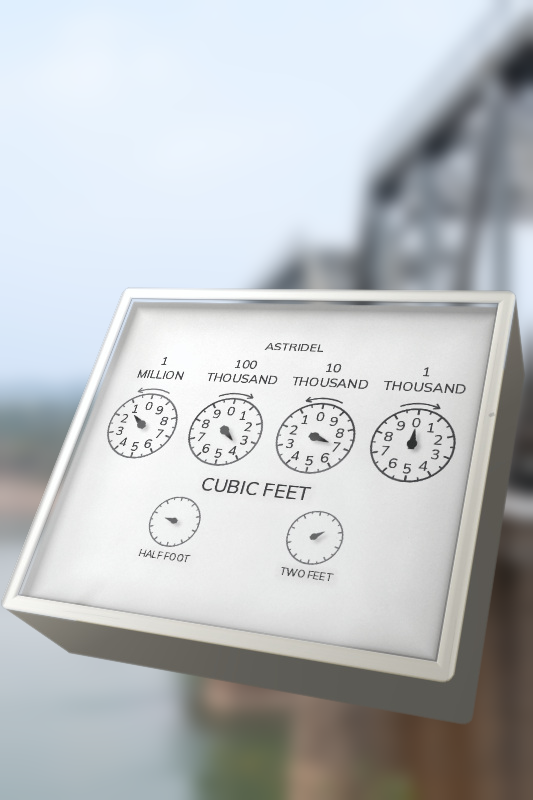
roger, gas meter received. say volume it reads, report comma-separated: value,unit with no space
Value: 137000,ft³
